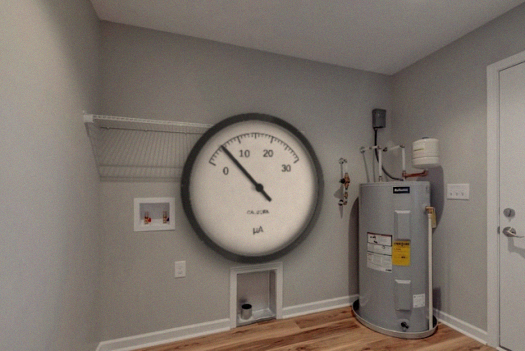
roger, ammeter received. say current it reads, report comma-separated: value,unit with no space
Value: 5,µA
